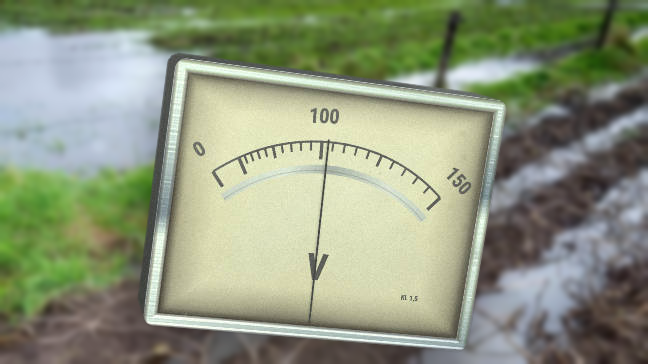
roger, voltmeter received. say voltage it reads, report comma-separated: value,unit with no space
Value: 102.5,V
